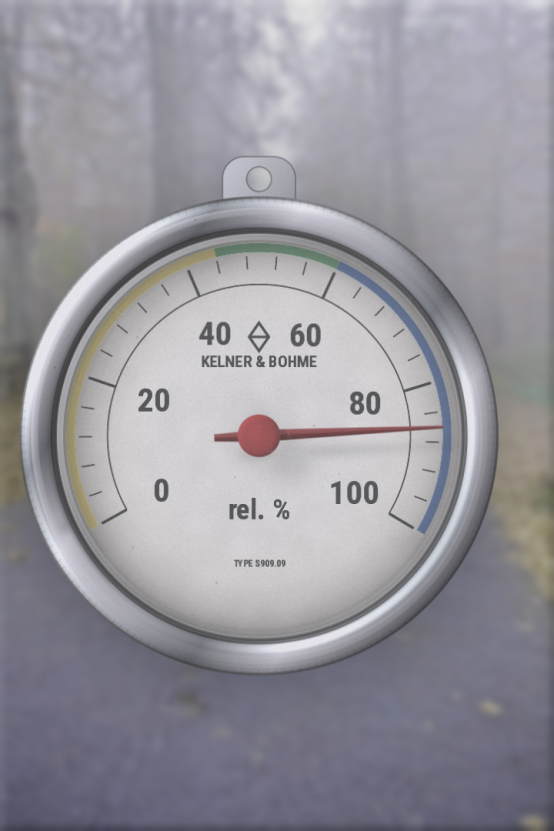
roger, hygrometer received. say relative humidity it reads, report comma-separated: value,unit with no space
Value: 86,%
